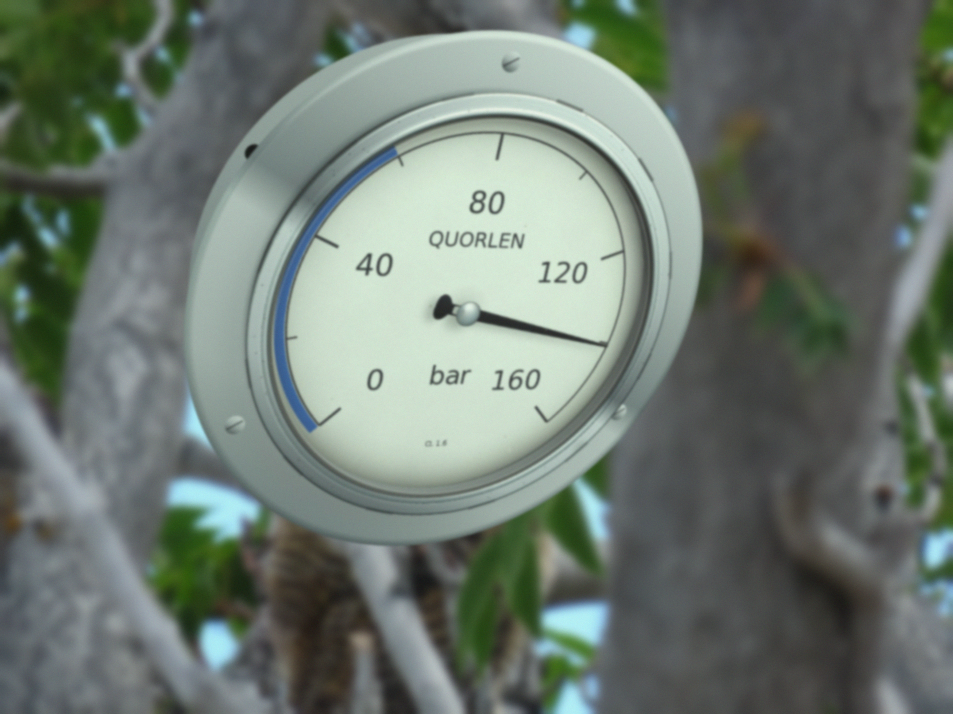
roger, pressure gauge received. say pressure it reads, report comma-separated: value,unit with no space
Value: 140,bar
